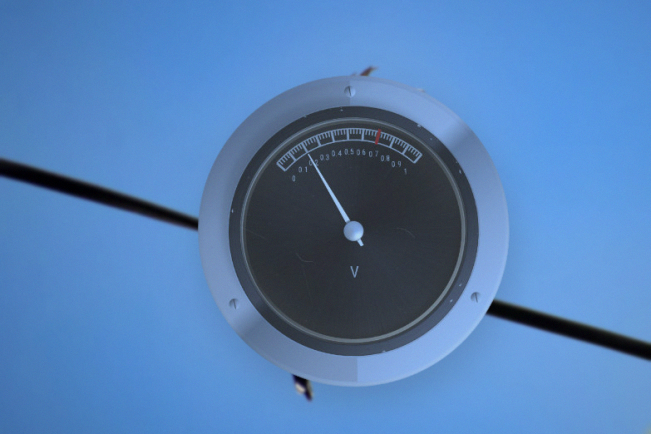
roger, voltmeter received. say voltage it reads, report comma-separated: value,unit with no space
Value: 0.2,V
